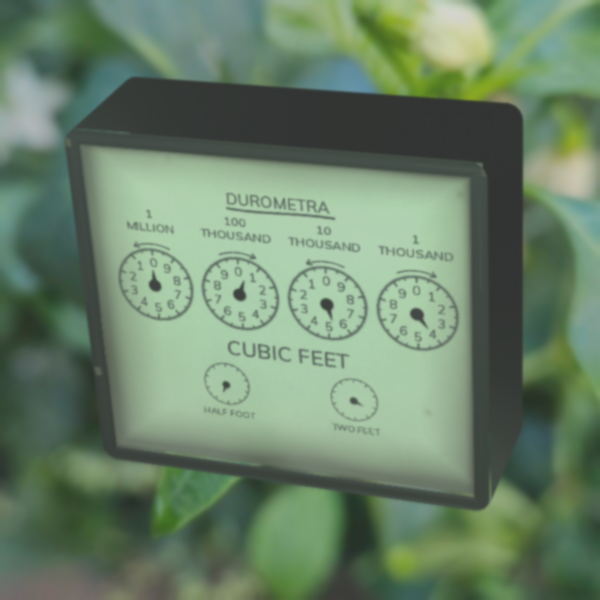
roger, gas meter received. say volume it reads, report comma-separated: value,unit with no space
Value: 5400,ft³
